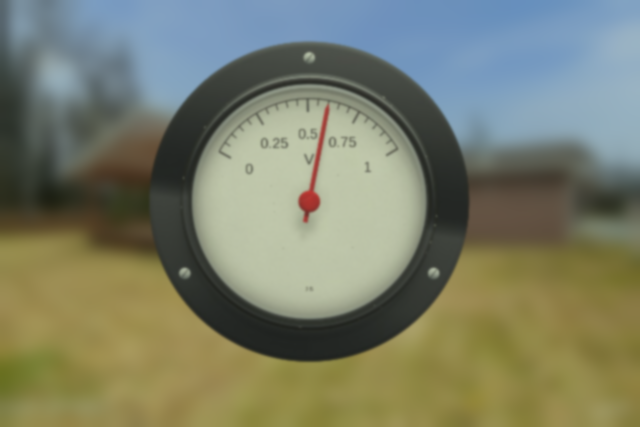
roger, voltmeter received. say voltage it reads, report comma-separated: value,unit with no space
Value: 0.6,V
